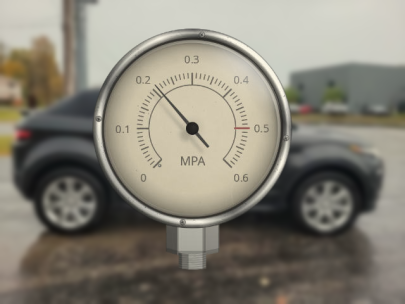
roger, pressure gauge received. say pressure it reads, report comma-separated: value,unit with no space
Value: 0.21,MPa
